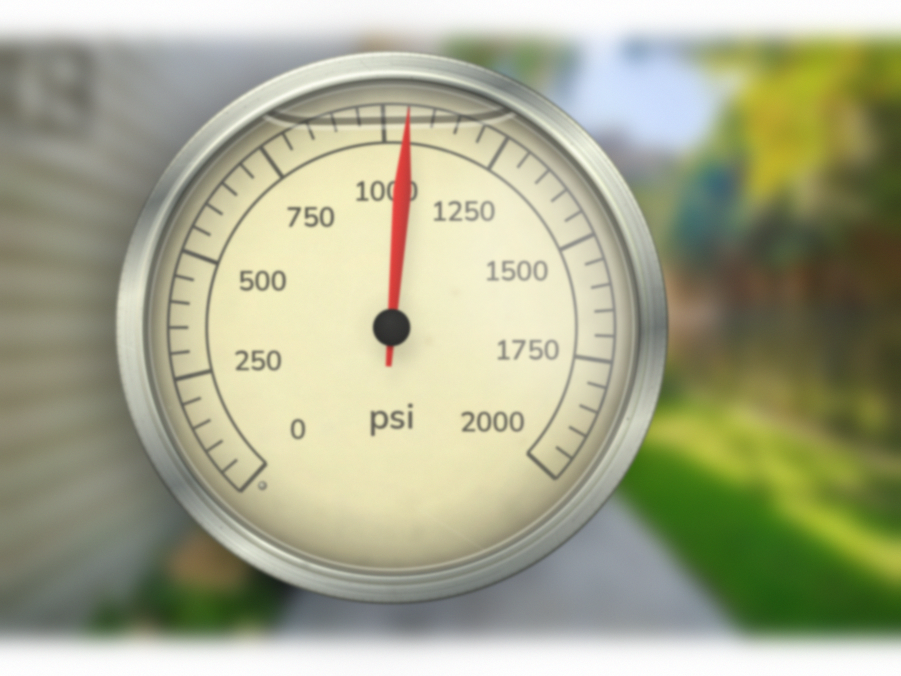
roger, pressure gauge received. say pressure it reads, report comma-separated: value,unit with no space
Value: 1050,psi
